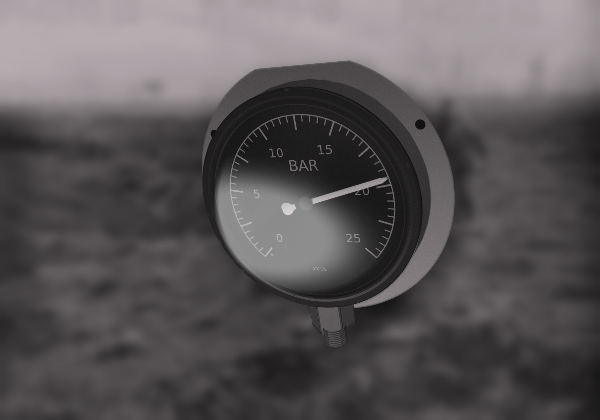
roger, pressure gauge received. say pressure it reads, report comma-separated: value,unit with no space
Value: 19.5,bar
